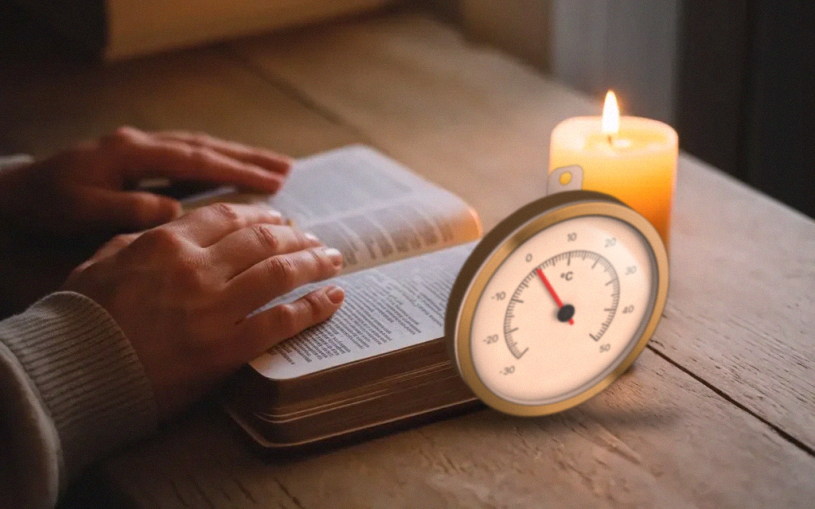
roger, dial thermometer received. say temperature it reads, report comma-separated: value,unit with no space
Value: 0,°C
